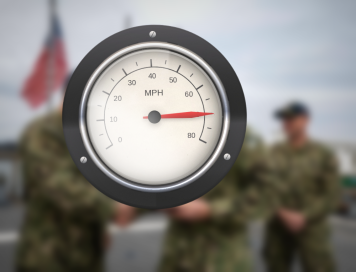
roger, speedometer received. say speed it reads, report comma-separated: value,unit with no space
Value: 70,mph
